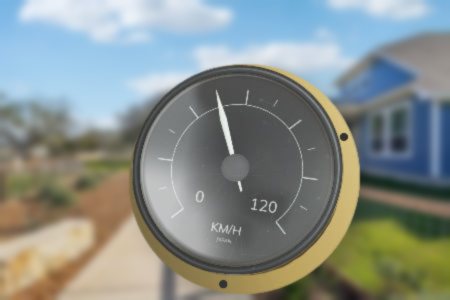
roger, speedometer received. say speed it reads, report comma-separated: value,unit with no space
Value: 50,km/h
